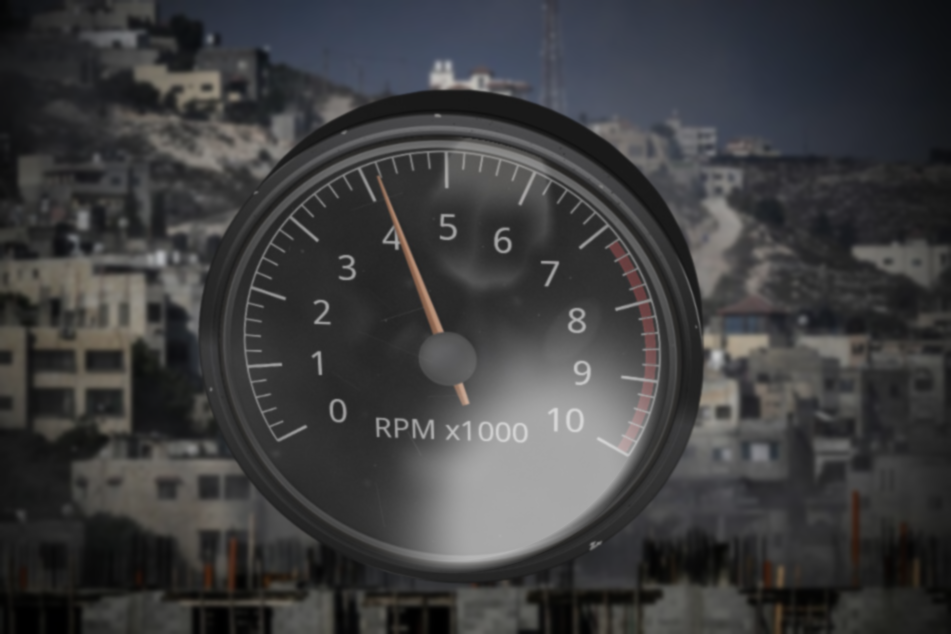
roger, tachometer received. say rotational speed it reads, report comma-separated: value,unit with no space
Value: 4200,rpm
